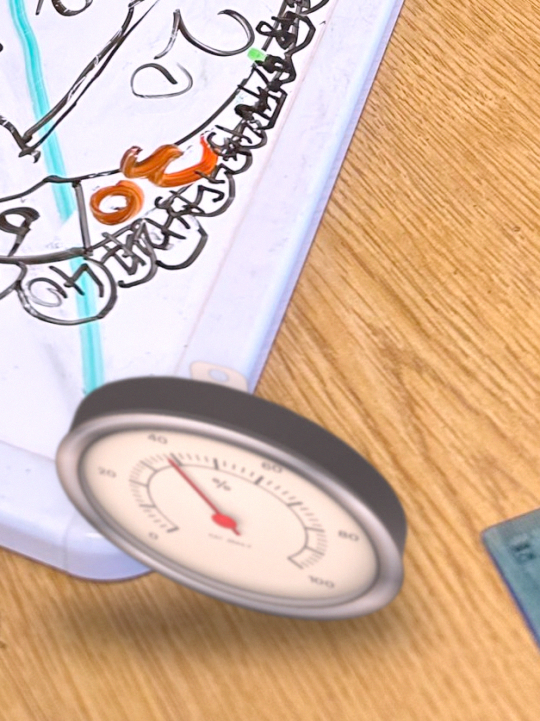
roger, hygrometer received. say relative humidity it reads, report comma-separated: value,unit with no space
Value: 40,%
